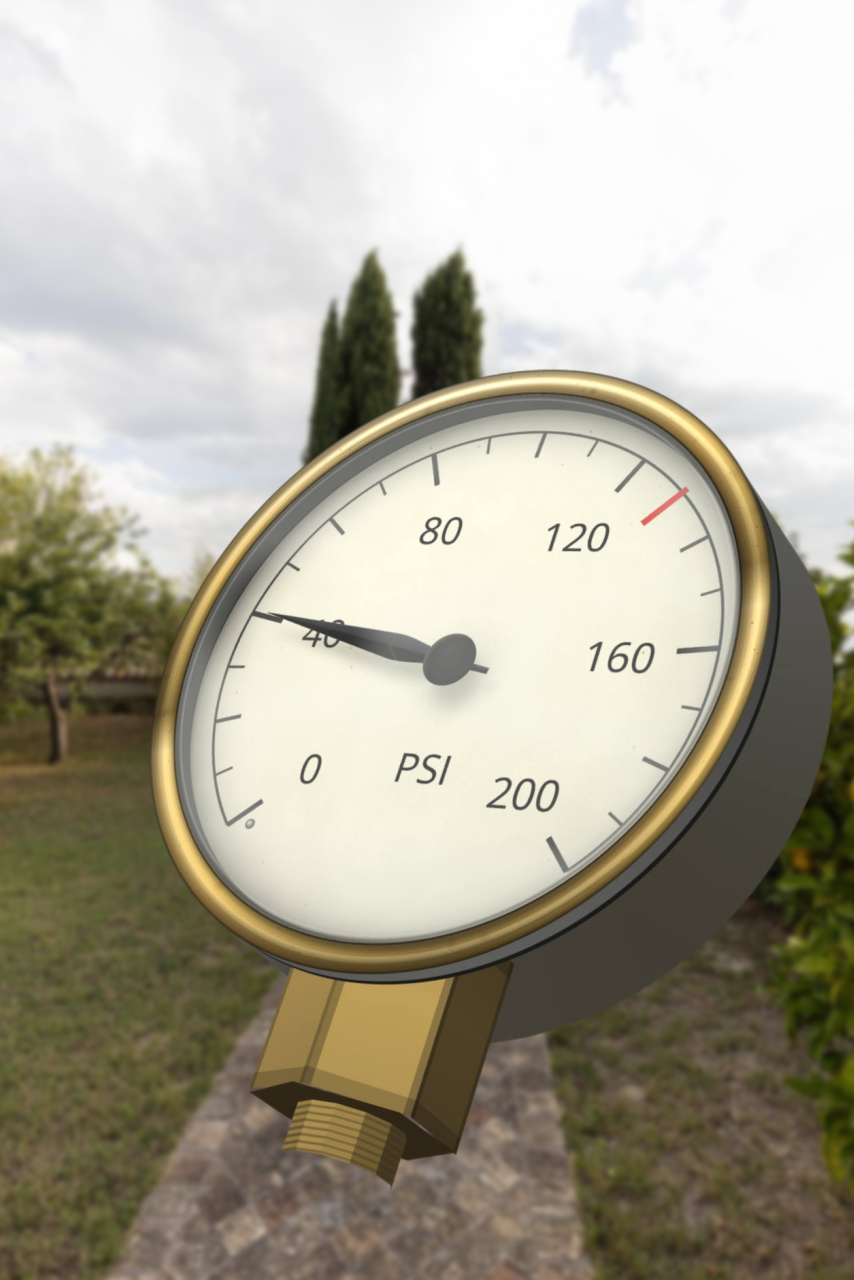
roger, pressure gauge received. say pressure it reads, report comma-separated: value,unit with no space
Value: 40,psi
